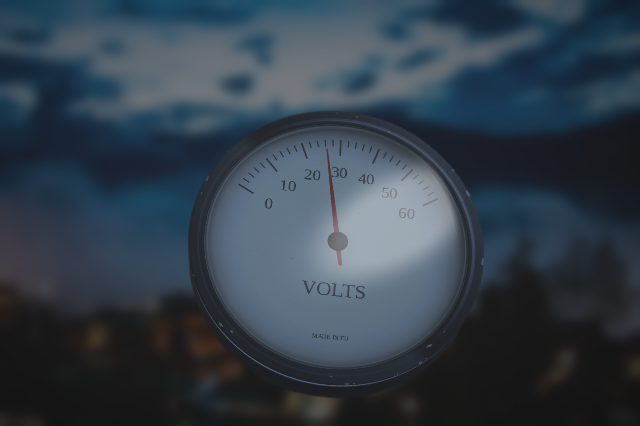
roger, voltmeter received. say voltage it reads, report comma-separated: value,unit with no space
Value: 26,V
